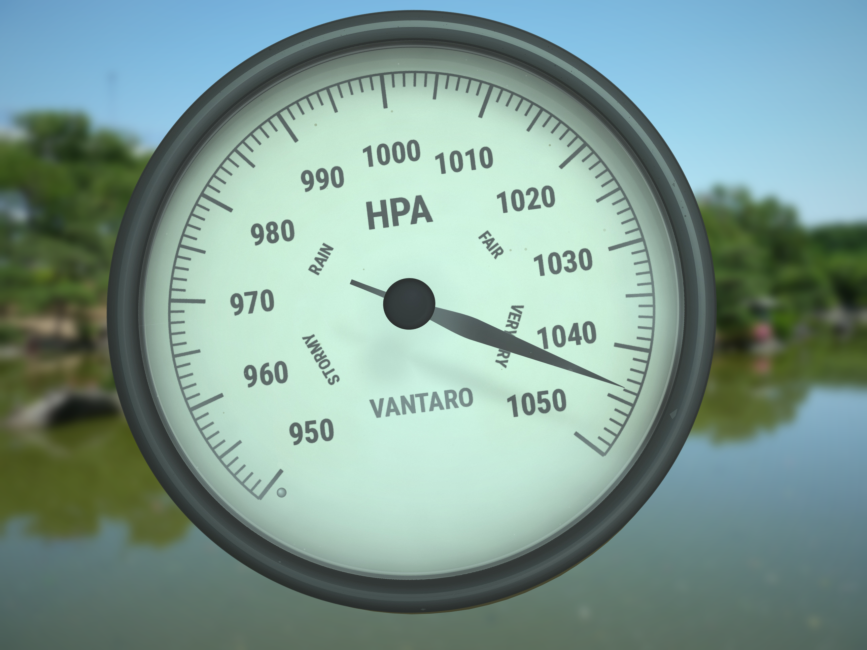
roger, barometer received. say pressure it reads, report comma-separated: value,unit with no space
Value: 1044,hPa
